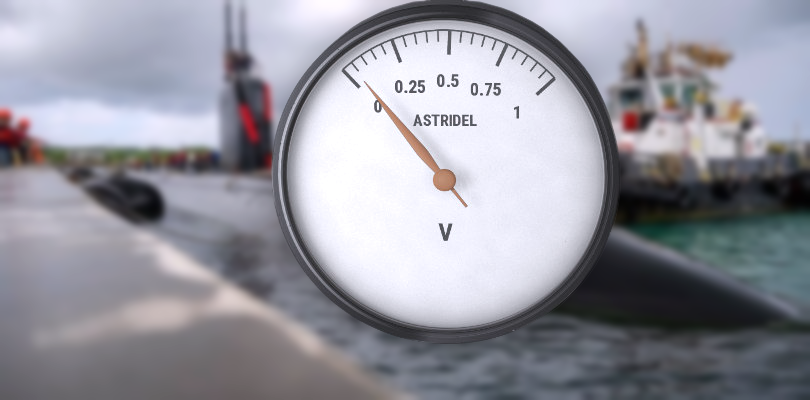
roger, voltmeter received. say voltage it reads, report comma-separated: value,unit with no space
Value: 0.05,V
